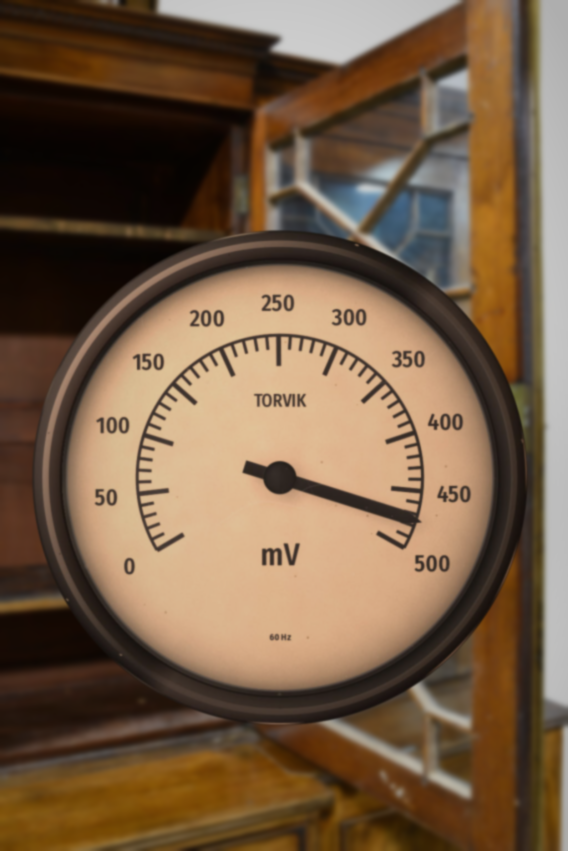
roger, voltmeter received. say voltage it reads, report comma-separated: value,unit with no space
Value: 475,mV
